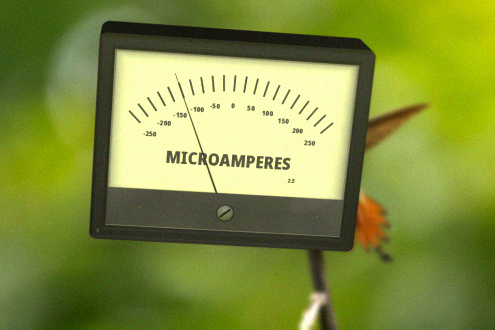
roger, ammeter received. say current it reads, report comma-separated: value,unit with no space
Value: -125,µA
